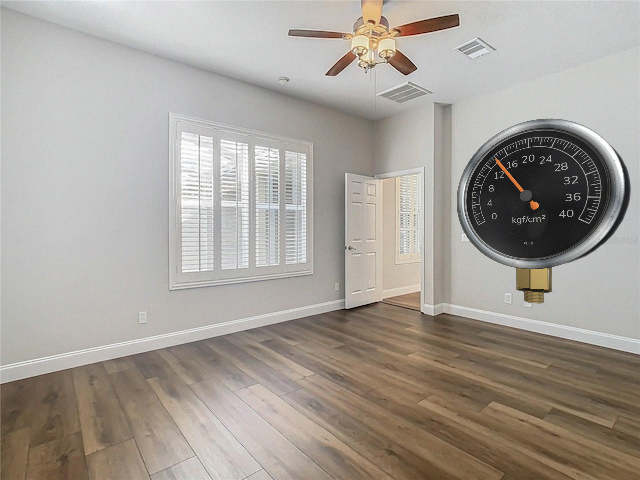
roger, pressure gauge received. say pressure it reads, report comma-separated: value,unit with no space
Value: 14,kg/cm²
